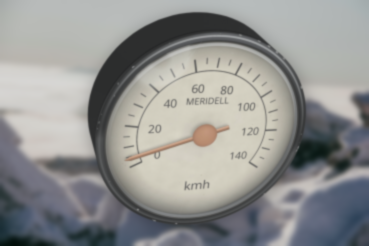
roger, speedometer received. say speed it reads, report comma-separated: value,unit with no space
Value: 5,km/h
